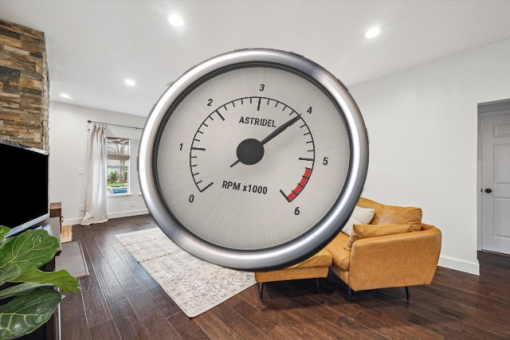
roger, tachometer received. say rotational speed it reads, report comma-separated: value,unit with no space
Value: 4000,rpm
